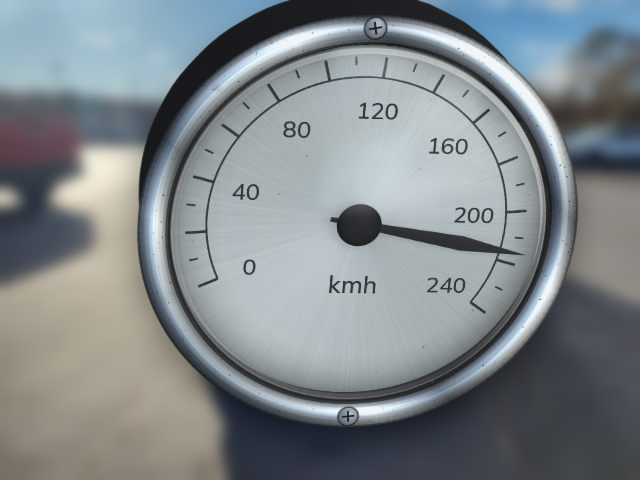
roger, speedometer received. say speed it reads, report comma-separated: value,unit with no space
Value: 215,km/h
